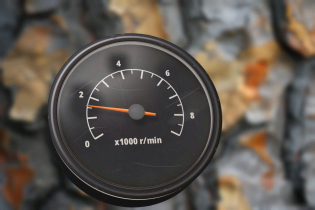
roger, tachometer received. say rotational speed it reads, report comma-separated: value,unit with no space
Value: 1500,rpm
